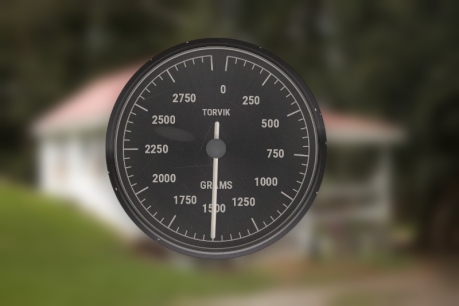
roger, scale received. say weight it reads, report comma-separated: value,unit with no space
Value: 1500,g
